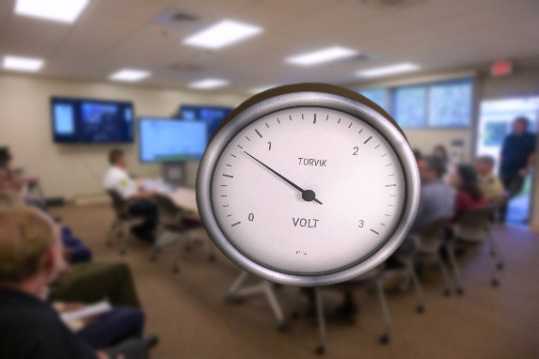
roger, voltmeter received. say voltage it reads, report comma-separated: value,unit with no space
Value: 0.8,V
